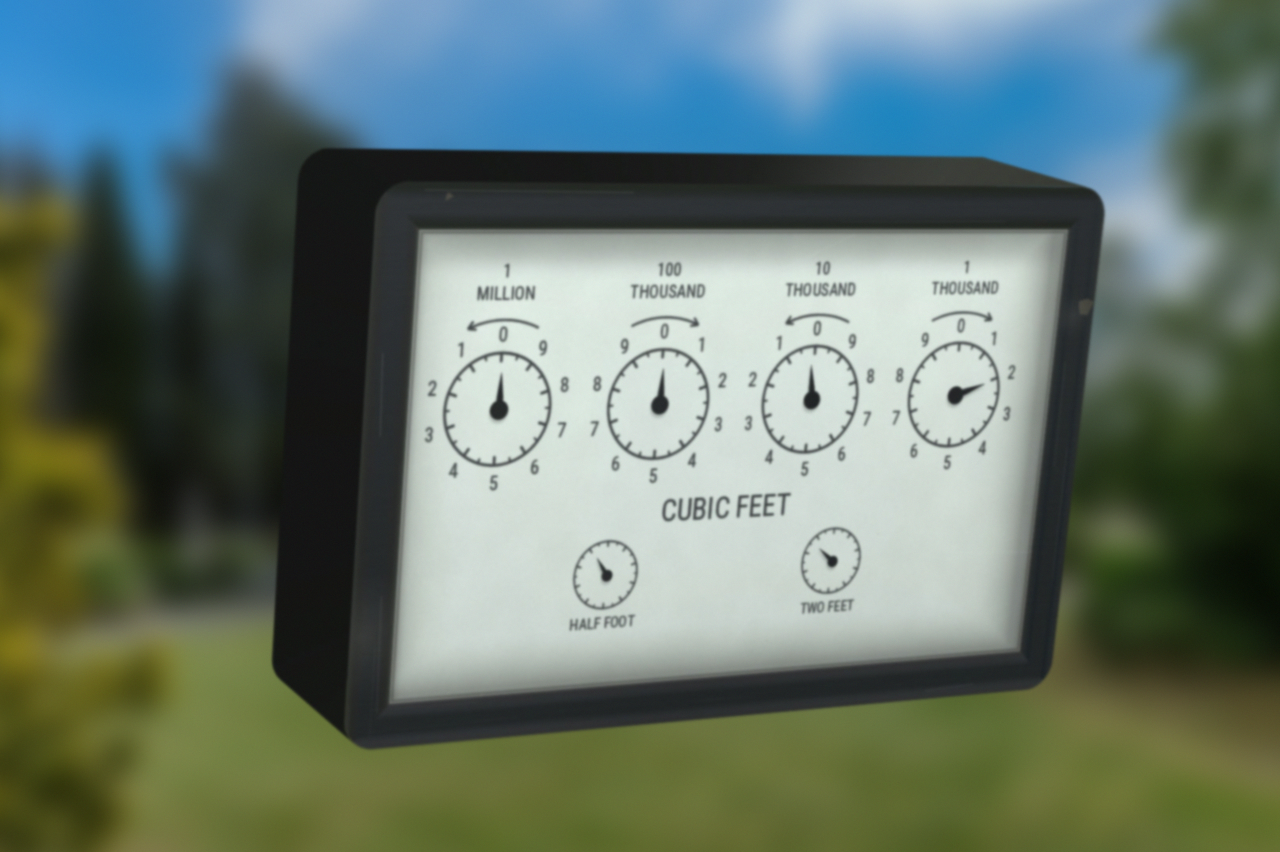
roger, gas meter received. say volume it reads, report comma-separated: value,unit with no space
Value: 200,ft³
